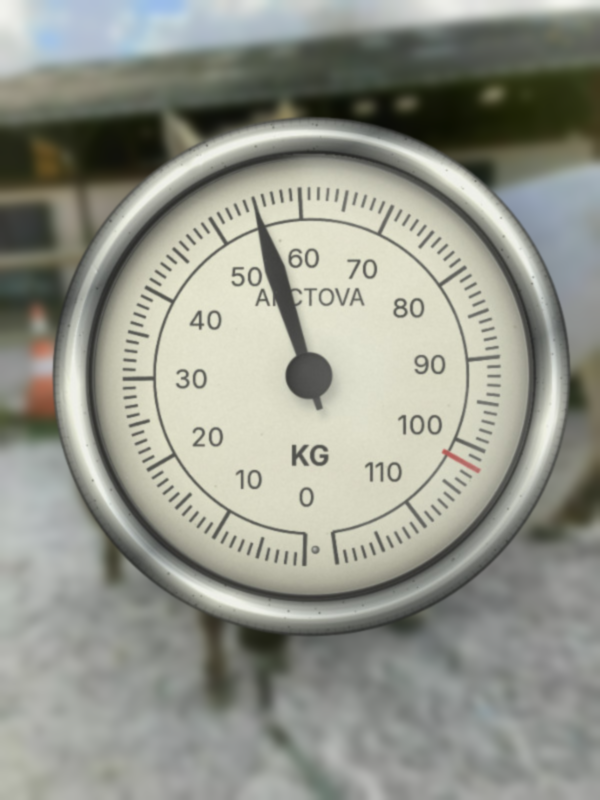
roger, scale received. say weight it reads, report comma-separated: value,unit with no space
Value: 55,kg
